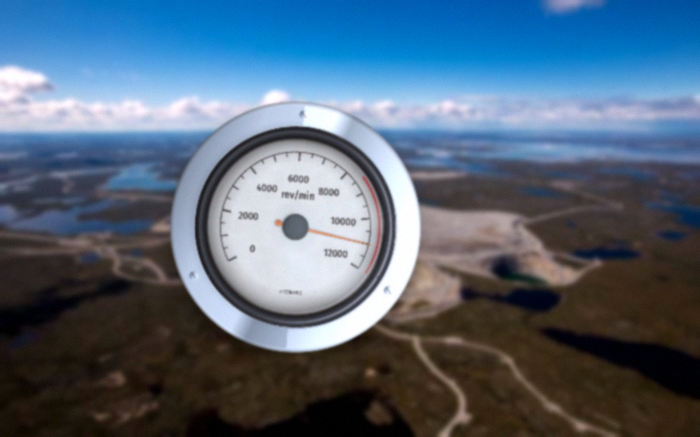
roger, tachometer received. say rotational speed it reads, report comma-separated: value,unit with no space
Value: 11000,rpm
